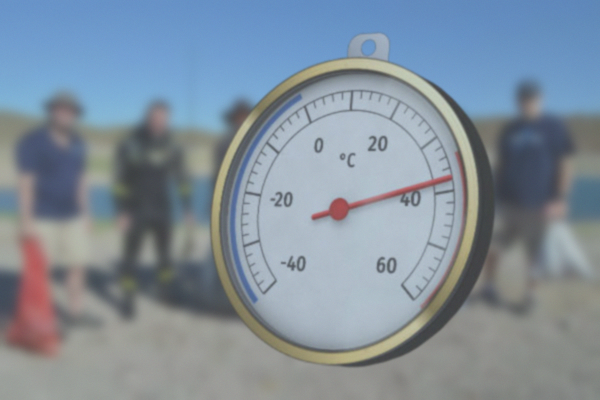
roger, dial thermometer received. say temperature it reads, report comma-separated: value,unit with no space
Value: 38,°C
